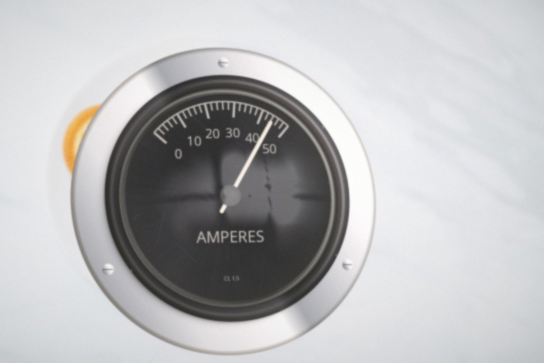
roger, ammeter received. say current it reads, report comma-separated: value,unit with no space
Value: 44,A
